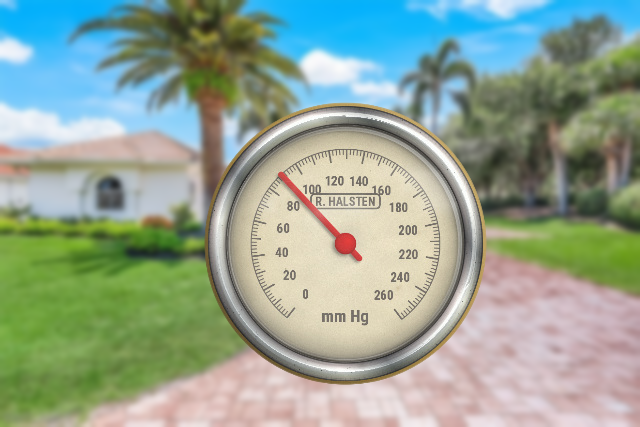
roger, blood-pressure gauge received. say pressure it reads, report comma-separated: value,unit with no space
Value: 90,mmHg
